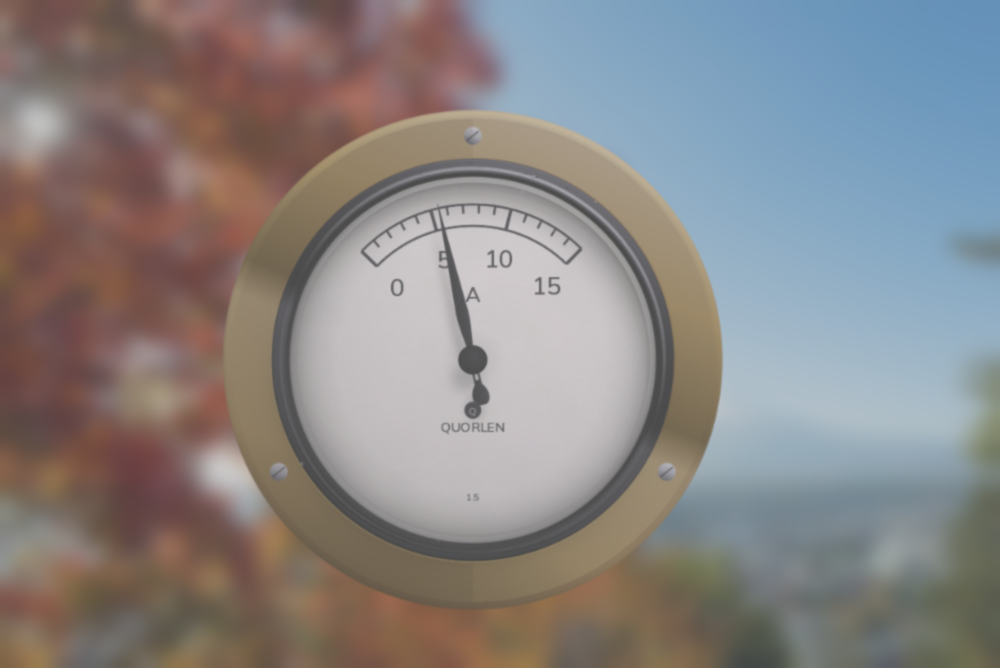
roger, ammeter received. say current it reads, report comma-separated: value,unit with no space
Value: 5.5,A
